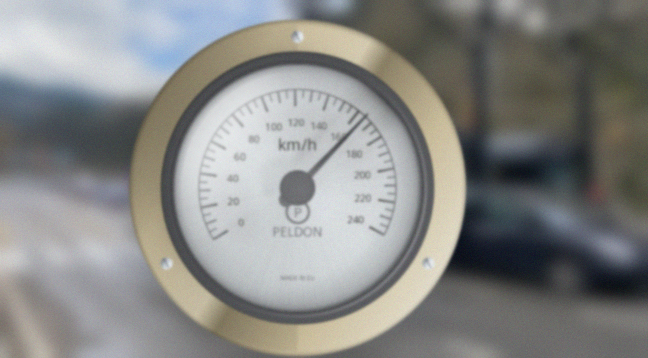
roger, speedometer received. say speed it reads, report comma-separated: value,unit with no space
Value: 165,km/h
